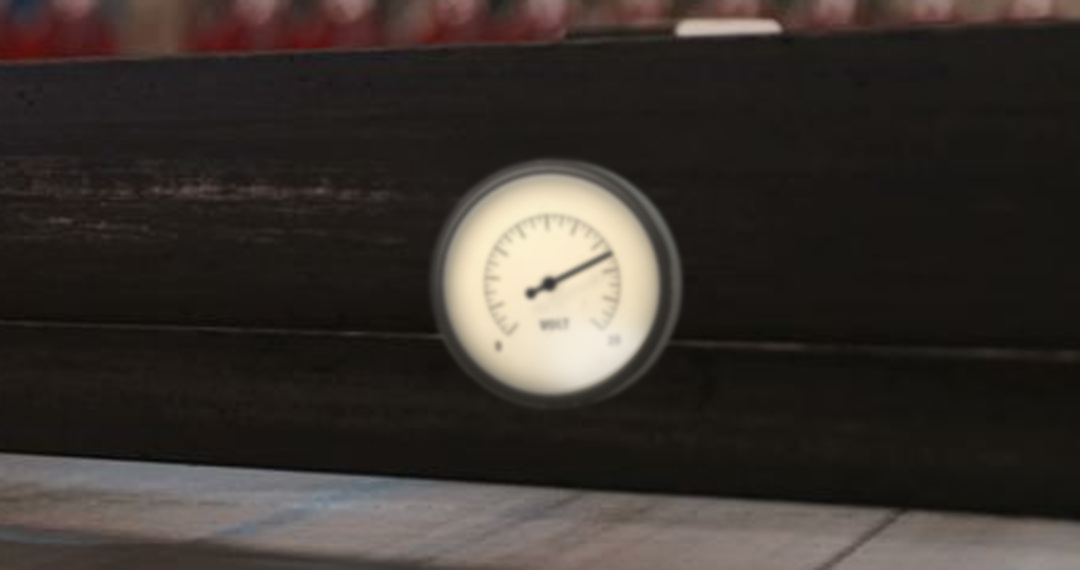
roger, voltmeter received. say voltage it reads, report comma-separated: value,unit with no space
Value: 15,V
